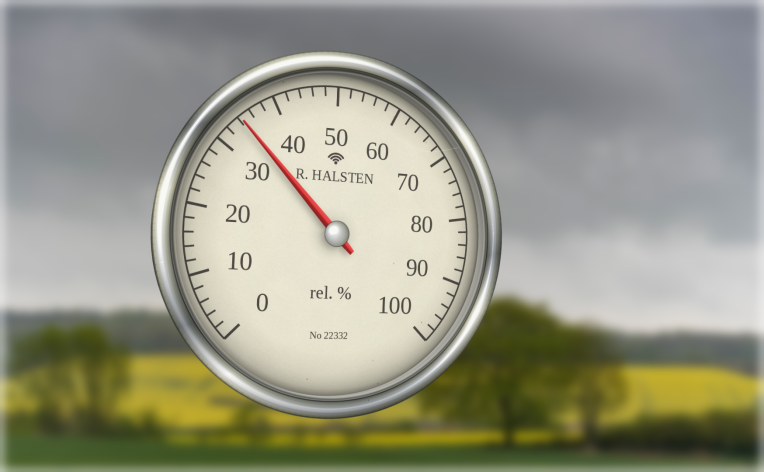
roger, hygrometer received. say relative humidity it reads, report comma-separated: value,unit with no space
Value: 34,%
